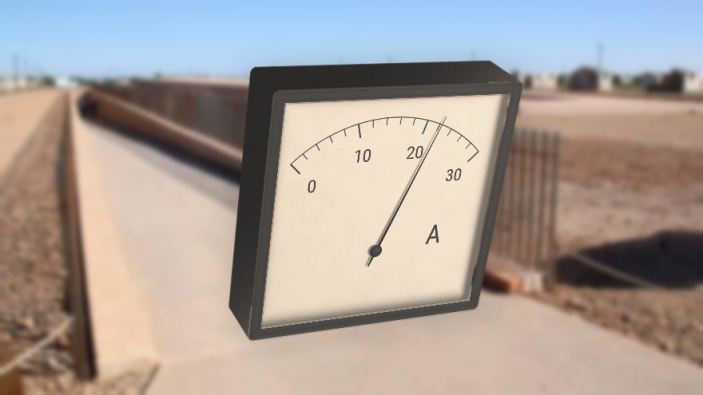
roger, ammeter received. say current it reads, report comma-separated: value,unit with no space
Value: 22,A
